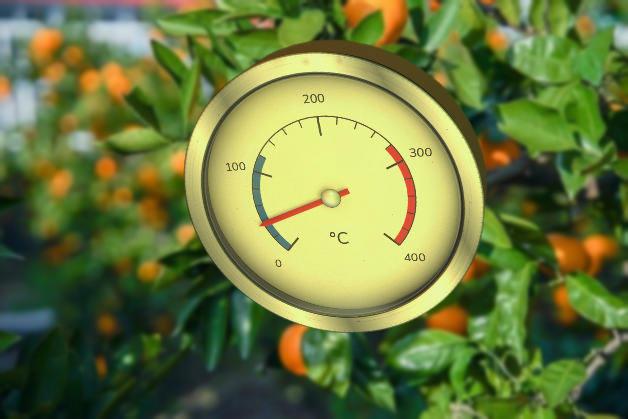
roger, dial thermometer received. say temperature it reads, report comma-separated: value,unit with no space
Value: 40,°C
